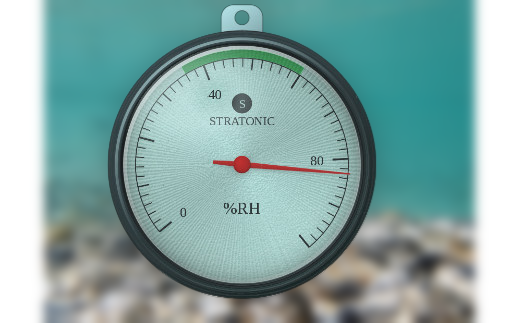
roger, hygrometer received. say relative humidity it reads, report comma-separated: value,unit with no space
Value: 83,%
